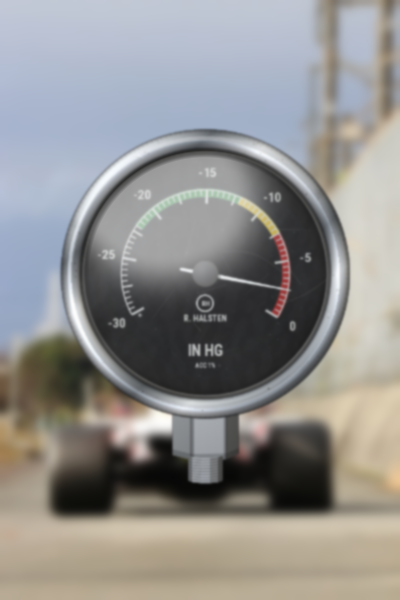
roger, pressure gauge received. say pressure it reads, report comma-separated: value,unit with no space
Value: -2.5,inHg
